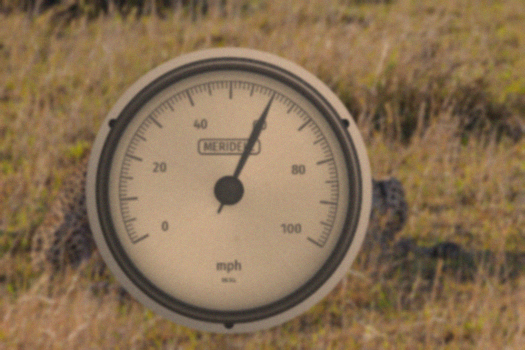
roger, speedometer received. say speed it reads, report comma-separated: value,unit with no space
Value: 60,mph
